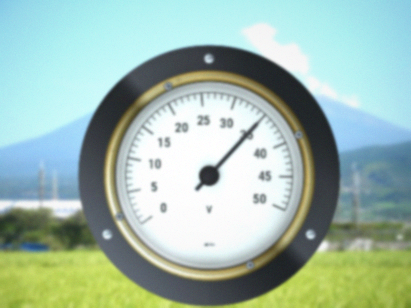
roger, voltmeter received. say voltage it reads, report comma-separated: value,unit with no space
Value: 35,V
